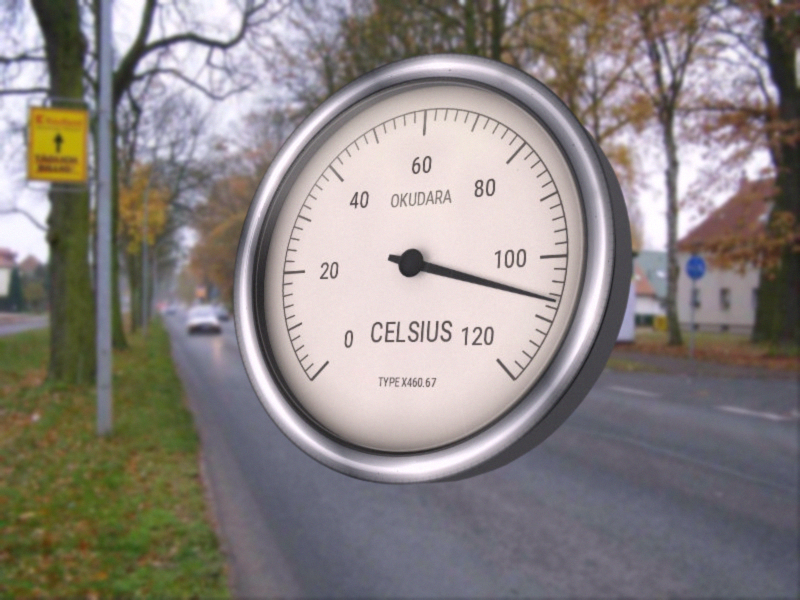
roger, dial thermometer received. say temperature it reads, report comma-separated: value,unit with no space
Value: 107,°C
